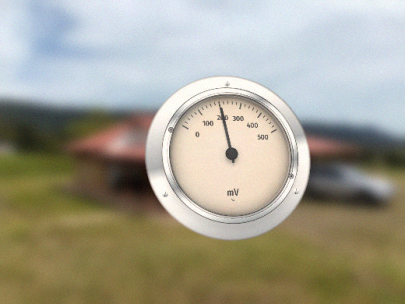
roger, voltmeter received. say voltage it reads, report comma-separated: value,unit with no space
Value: 200,mV
